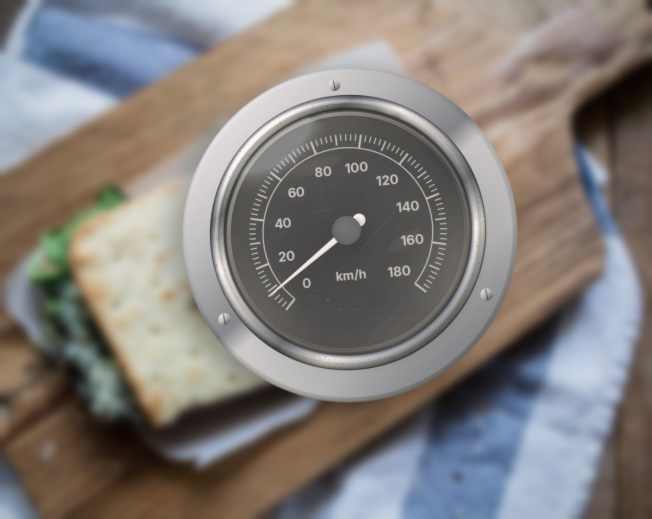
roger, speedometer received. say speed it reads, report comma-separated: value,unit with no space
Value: 8,km/h
